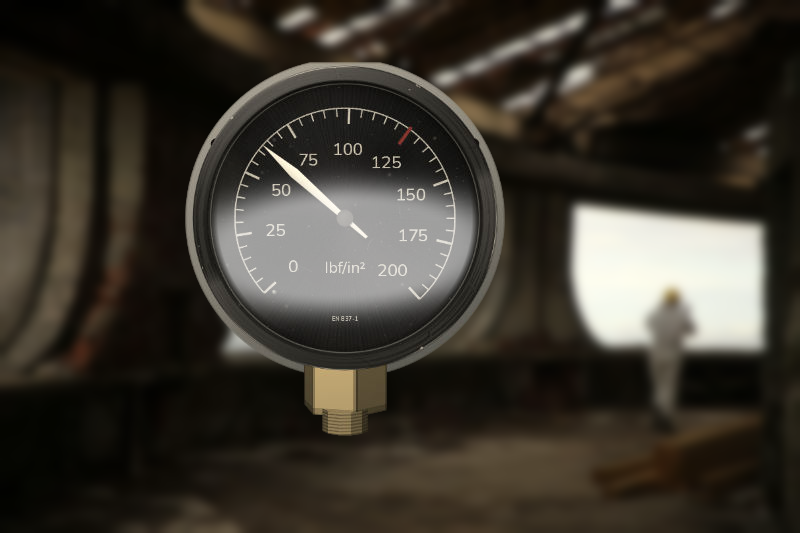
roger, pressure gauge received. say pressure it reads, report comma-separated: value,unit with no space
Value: 62.5,psi
